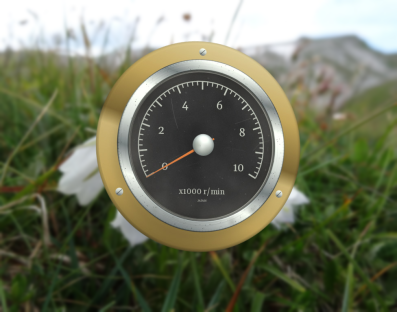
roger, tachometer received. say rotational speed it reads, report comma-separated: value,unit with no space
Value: 0,rpm
